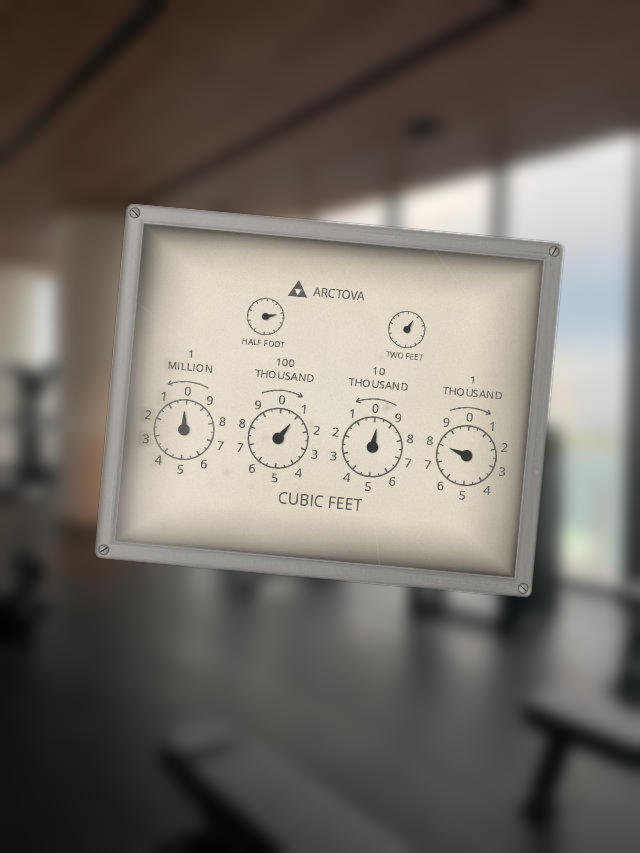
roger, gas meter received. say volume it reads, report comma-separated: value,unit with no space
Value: 9800,ft³
